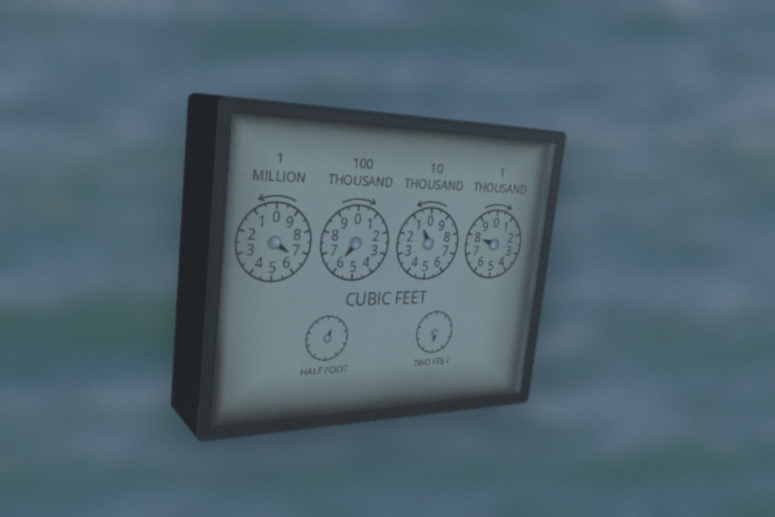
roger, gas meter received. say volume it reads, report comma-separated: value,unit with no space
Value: 660800,ft³
